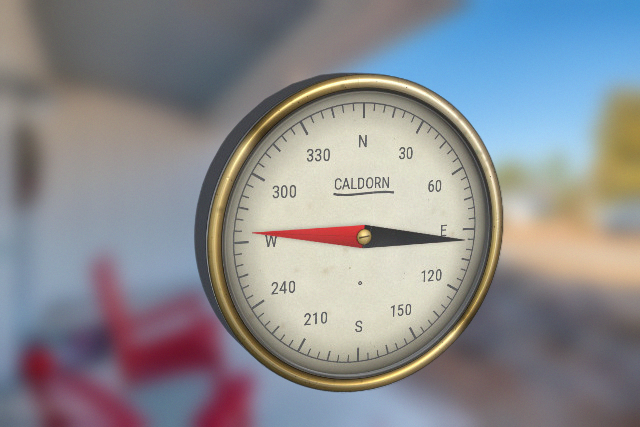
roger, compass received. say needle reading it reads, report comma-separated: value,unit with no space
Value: 275,°
